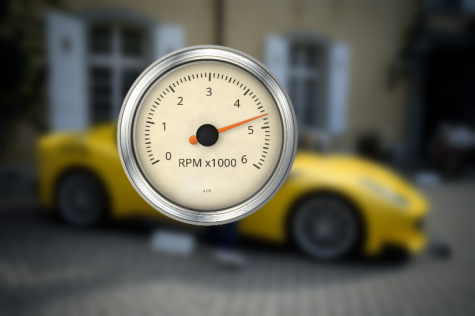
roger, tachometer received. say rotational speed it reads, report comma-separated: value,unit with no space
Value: 4700,rpm
